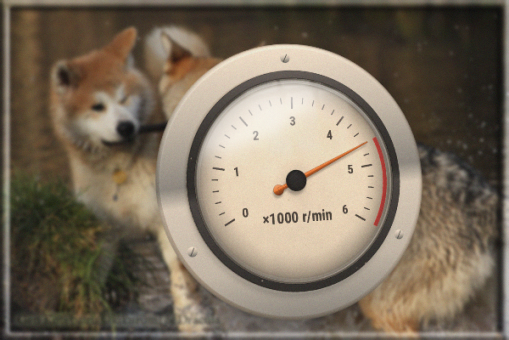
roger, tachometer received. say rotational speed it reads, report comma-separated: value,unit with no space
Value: 4600,rpm
